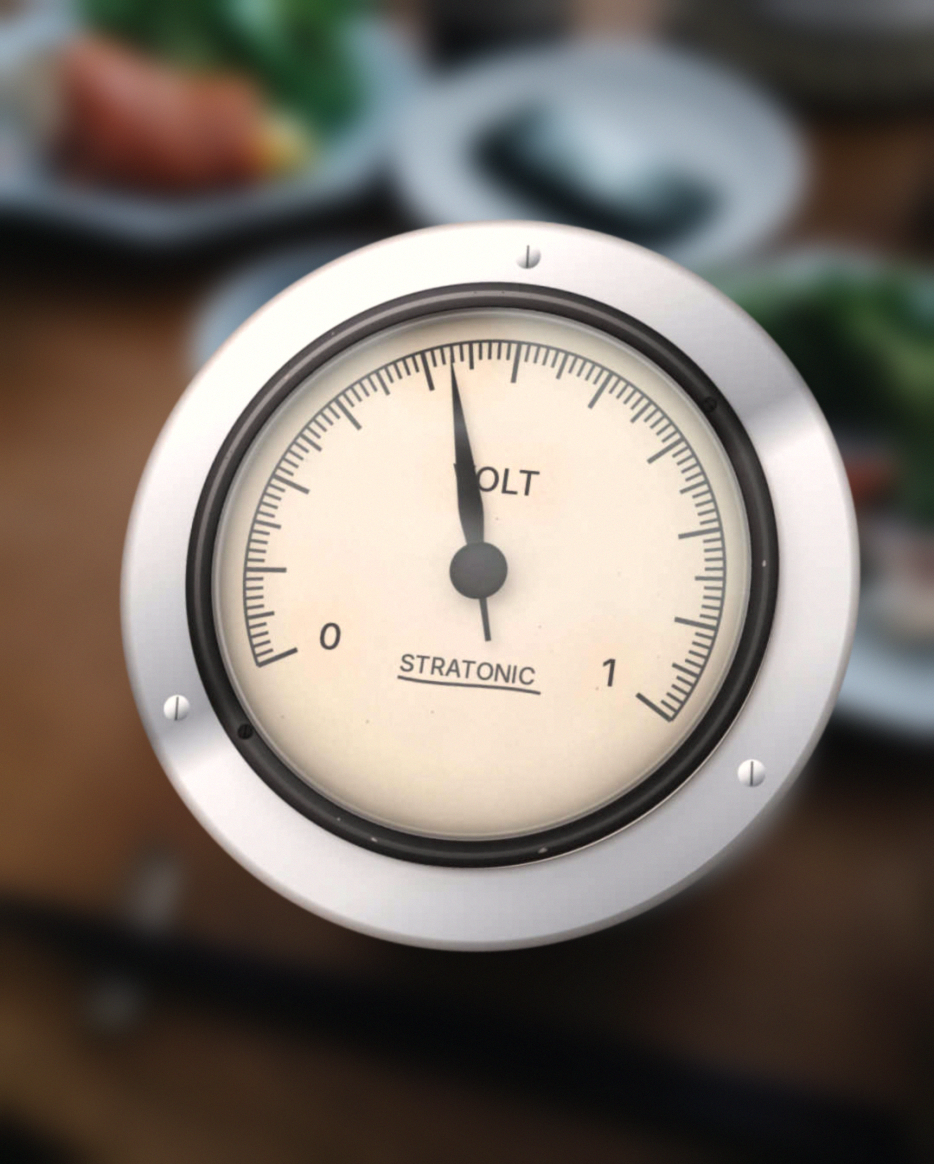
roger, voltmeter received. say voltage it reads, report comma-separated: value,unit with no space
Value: 0.43,V
